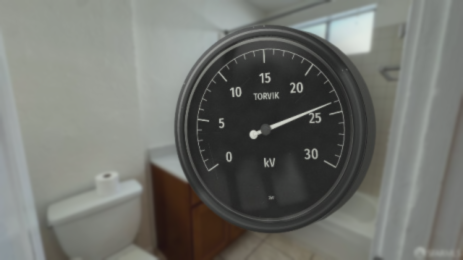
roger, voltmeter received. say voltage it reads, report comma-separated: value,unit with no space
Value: 24,kV
